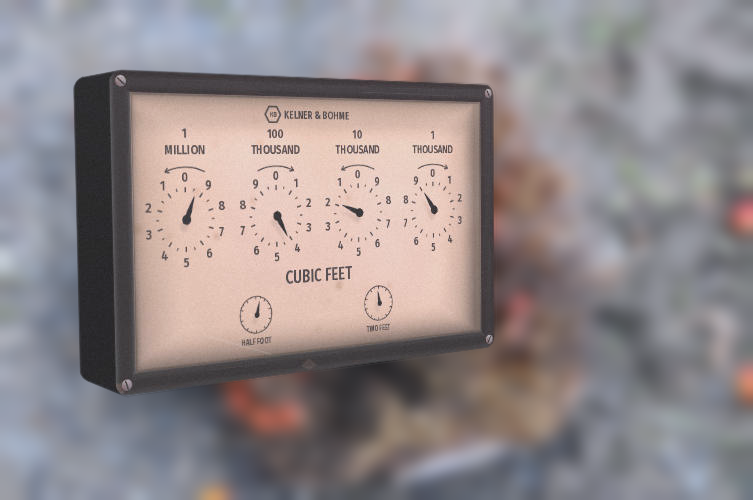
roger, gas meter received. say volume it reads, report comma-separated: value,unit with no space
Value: 941900,ft³
